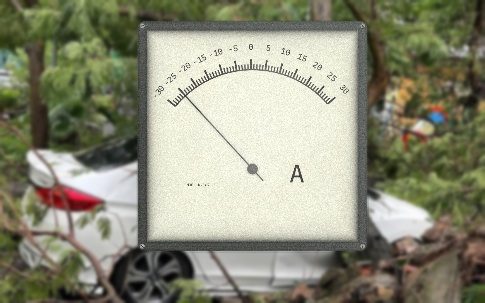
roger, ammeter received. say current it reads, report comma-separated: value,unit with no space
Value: -25,A
